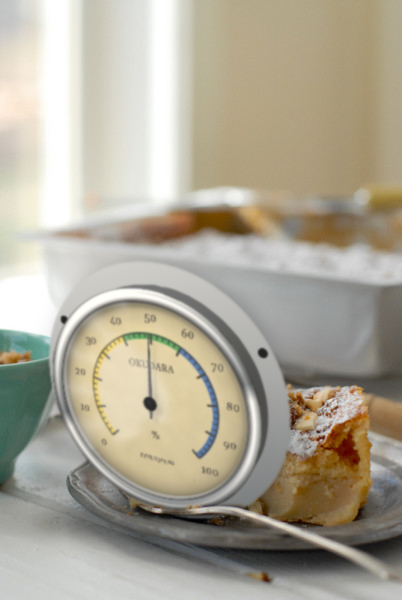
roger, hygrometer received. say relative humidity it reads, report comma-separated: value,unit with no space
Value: 50,%
